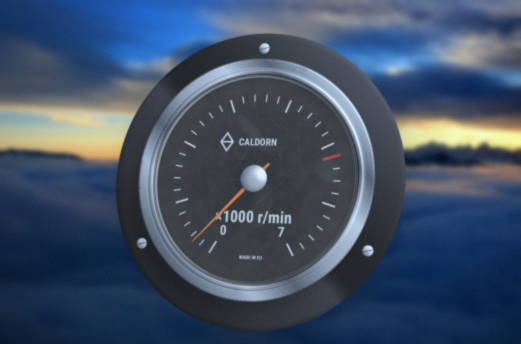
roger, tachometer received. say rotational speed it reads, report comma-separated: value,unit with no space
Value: 300,rpm
